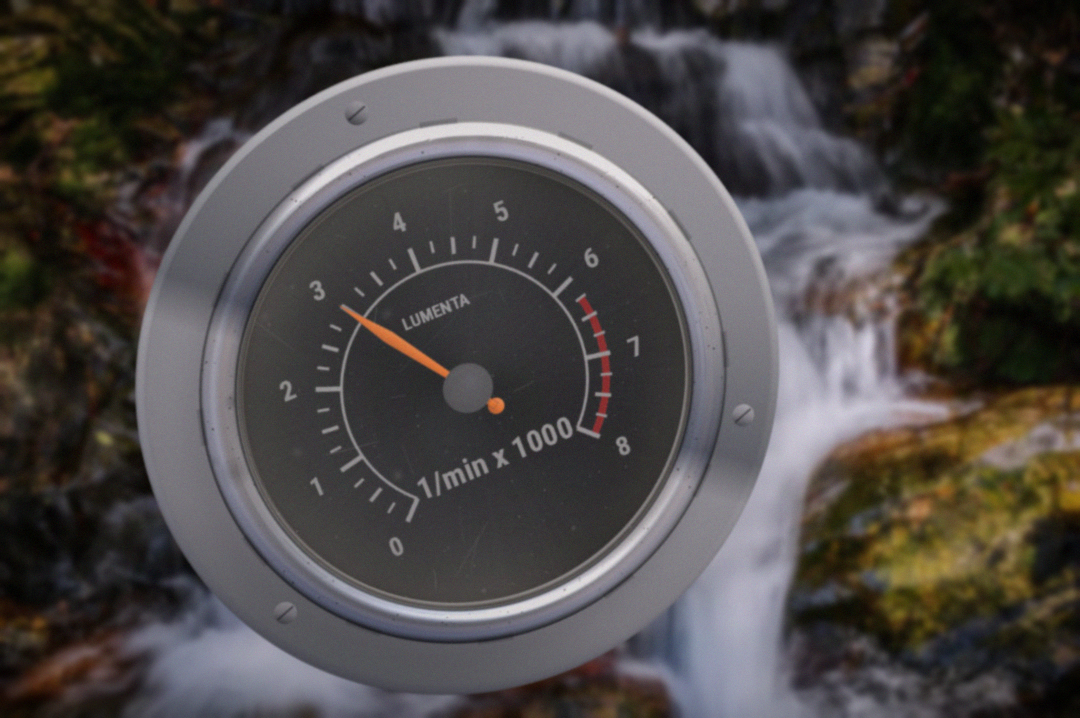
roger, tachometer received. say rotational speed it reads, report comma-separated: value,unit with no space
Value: 3000,rpm
